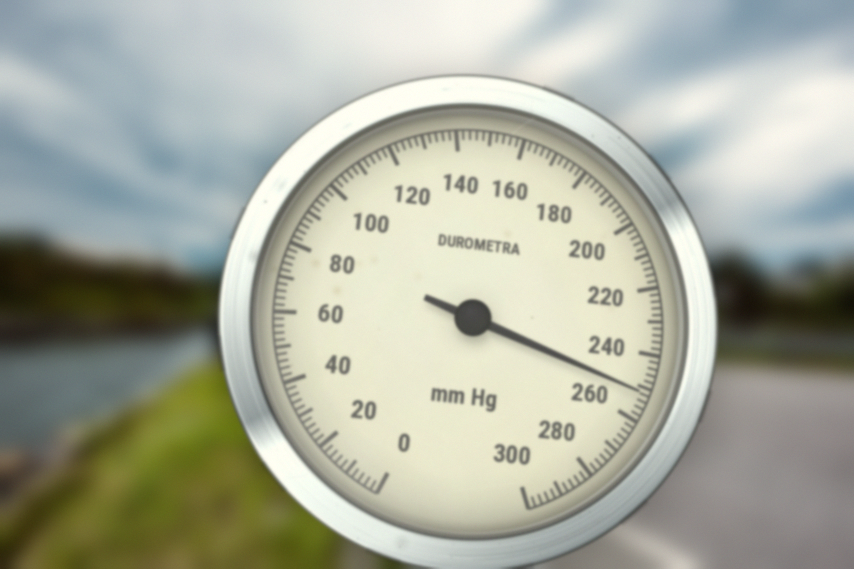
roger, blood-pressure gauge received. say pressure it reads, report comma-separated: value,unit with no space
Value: 252,mmHg
